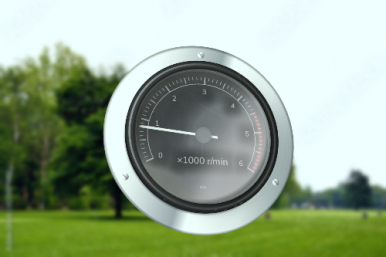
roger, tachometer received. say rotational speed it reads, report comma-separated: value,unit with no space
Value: 800,rpm
